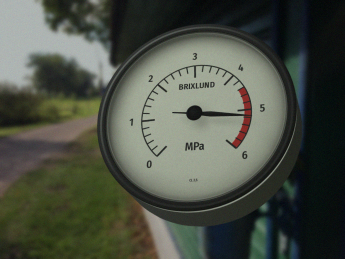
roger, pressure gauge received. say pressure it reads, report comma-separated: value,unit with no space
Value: 5.2,MPa
